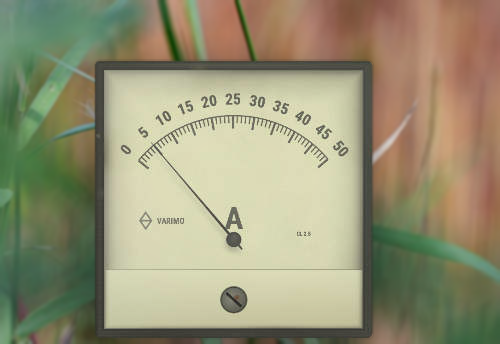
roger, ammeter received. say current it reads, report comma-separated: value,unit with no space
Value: 5,A
